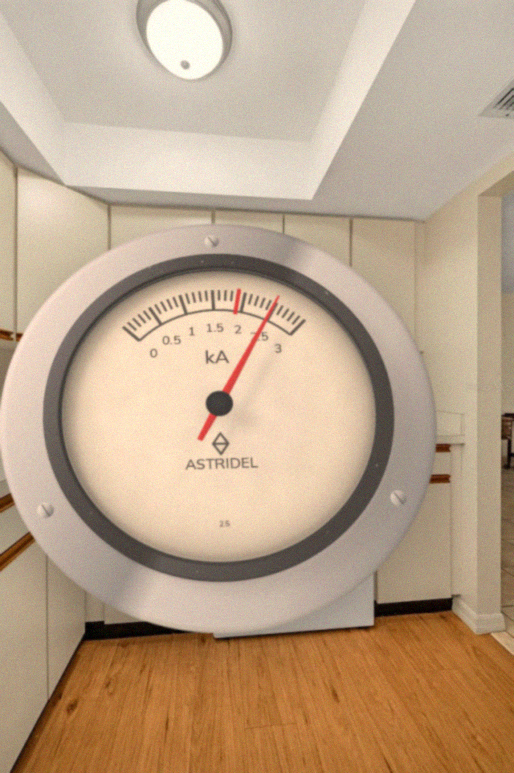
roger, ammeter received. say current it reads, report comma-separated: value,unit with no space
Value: 2.5,kA
